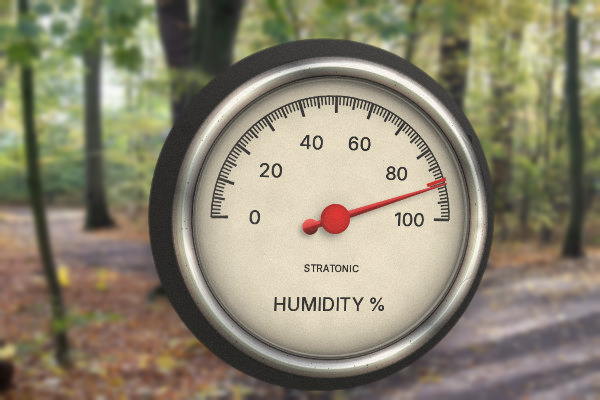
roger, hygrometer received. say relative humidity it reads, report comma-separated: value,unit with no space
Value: 90,%
